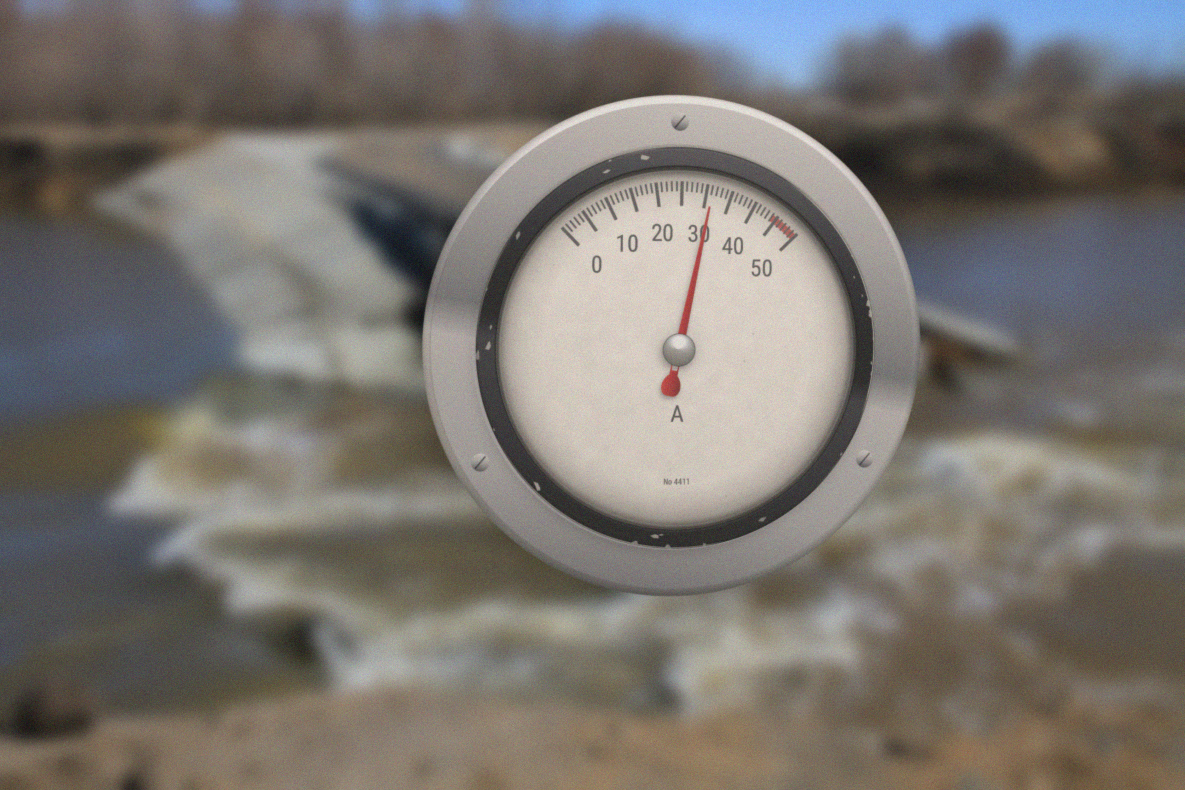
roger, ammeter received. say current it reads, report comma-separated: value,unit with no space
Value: 31,A
